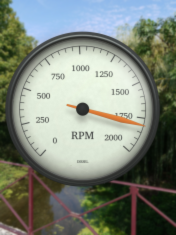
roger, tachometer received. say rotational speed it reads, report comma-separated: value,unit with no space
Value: 1800,rpm
